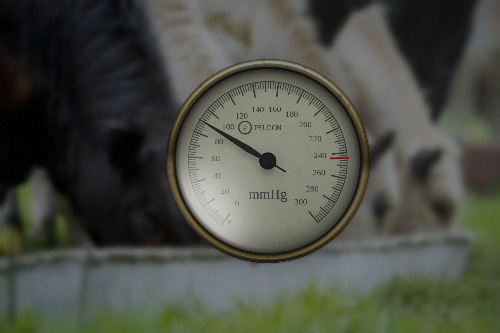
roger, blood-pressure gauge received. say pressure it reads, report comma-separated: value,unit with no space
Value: 90,mmHg
